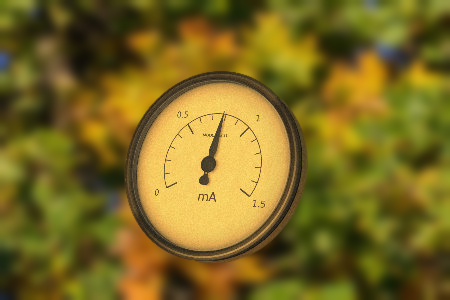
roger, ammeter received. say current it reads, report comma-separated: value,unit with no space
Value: 0.8,mA
